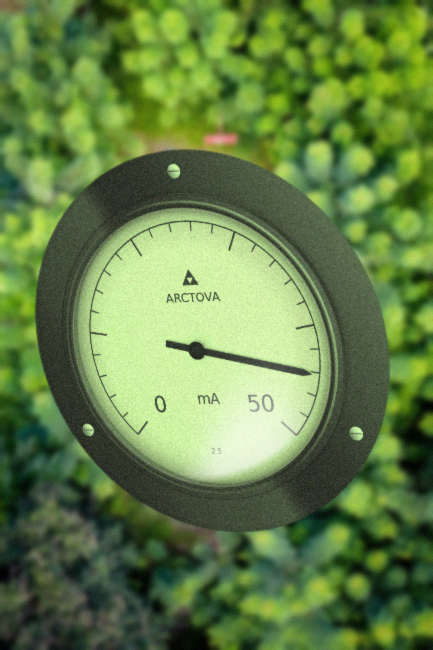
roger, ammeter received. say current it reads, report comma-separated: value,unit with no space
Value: 44,mA
